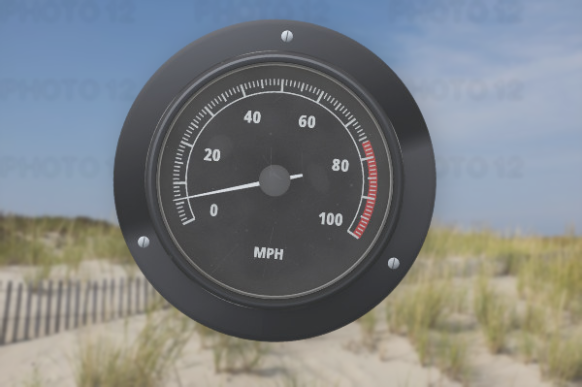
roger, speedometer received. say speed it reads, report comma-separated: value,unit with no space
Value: 6,mph
